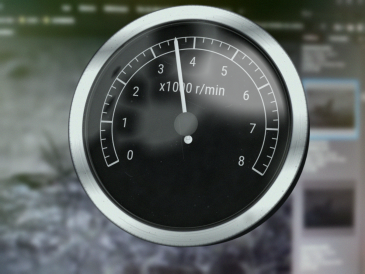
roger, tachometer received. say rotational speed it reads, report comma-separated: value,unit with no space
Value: 3600,rpm
